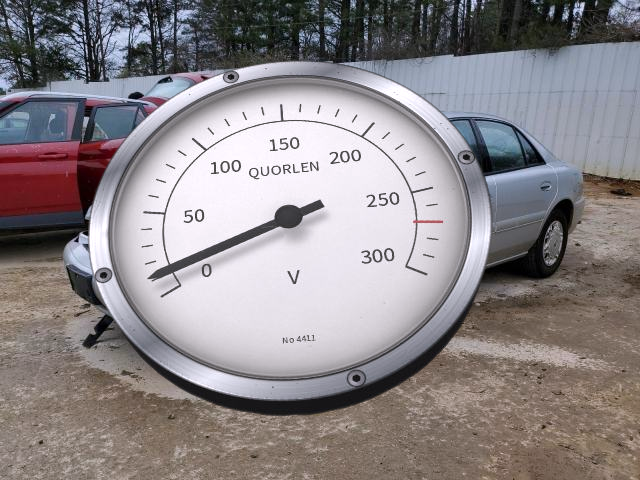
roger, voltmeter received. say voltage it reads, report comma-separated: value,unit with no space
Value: 10,V
